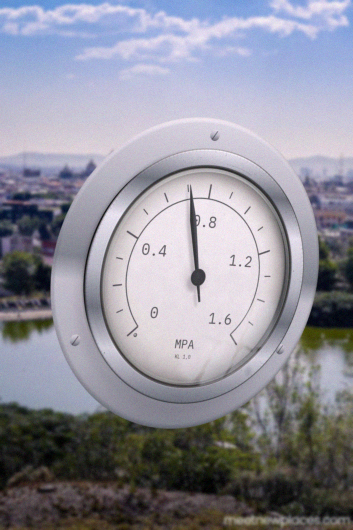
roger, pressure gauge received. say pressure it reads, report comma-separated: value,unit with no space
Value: 0.7,MPa
